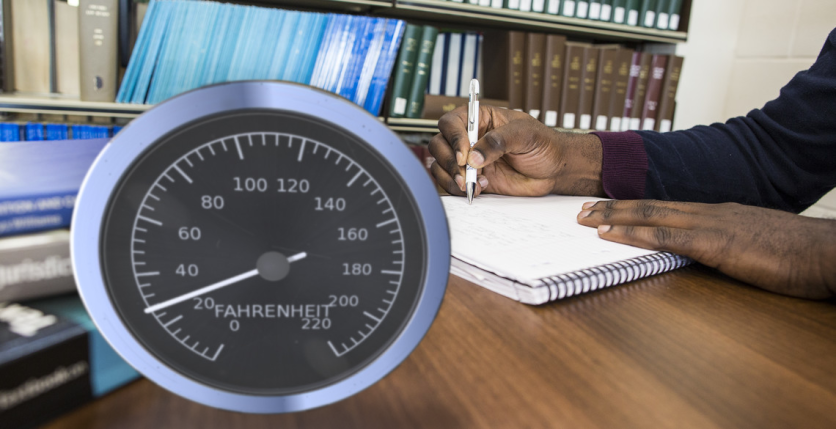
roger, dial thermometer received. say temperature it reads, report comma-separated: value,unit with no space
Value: 28,°F
